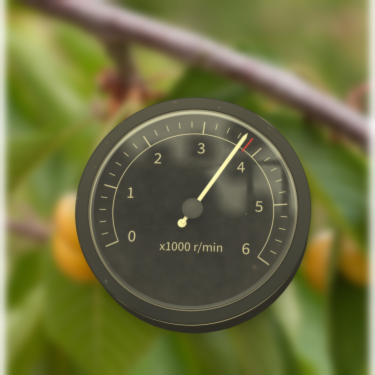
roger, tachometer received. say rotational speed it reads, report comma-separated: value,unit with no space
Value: 3700,rpm
